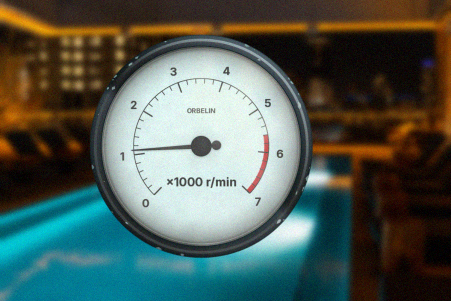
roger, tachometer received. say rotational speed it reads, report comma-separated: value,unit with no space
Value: 1100,rpm
